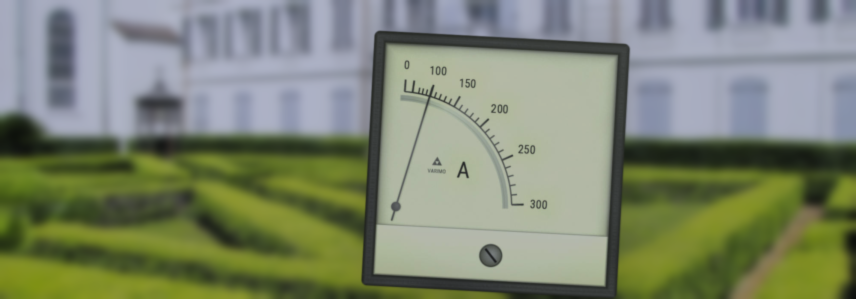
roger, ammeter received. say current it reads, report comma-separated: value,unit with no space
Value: 100,A
